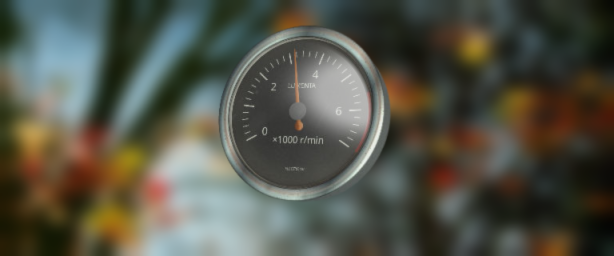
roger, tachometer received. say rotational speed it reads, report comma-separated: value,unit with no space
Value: 3200,rpm
